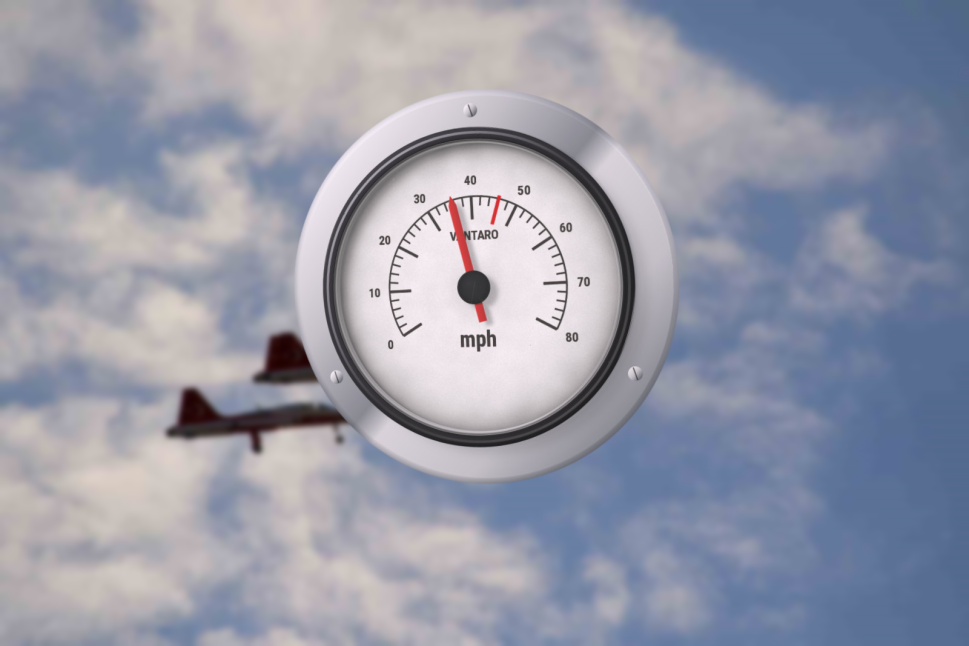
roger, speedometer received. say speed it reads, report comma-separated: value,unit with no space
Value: 36,mph
